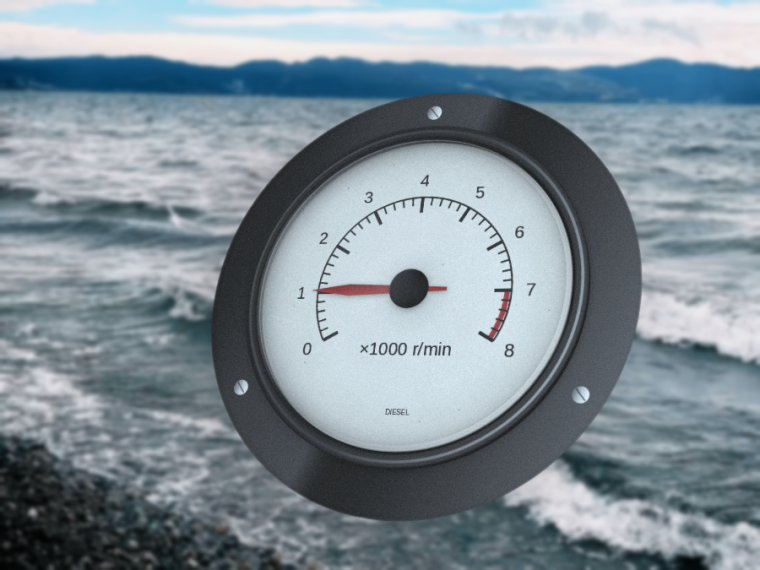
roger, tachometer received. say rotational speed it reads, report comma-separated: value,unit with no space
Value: 1000,rpm
